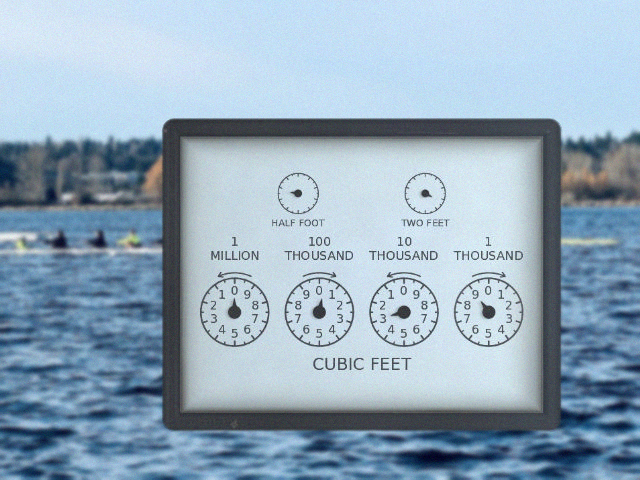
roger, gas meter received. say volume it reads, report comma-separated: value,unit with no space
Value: 2900,ft³
